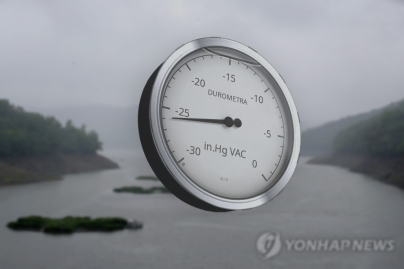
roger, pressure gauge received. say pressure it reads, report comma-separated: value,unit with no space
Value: -26,inHg
